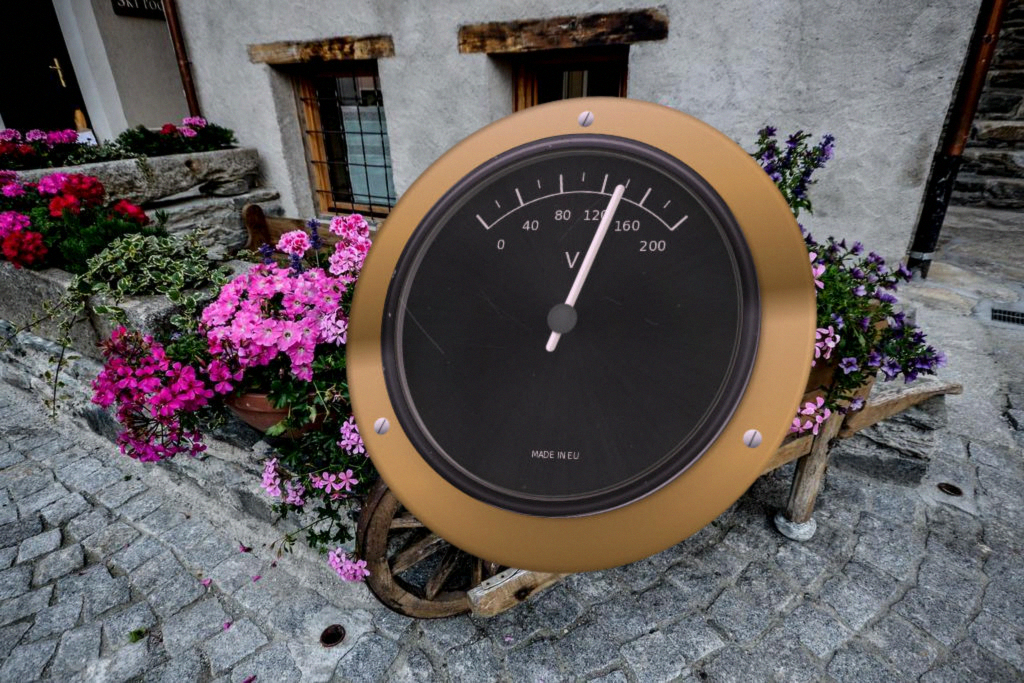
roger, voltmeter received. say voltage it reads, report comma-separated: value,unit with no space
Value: 140,V
